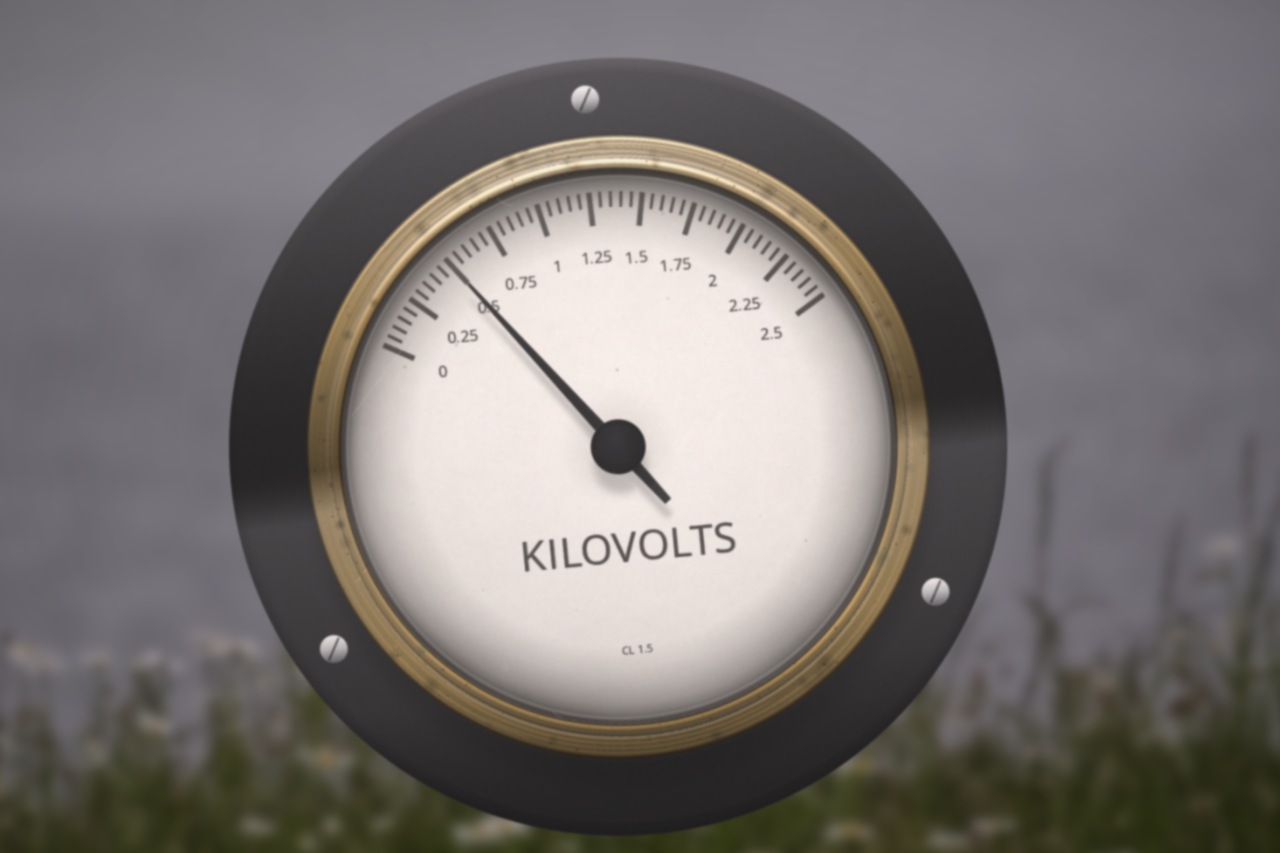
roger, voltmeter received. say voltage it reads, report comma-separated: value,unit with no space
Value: 0.5,kV
